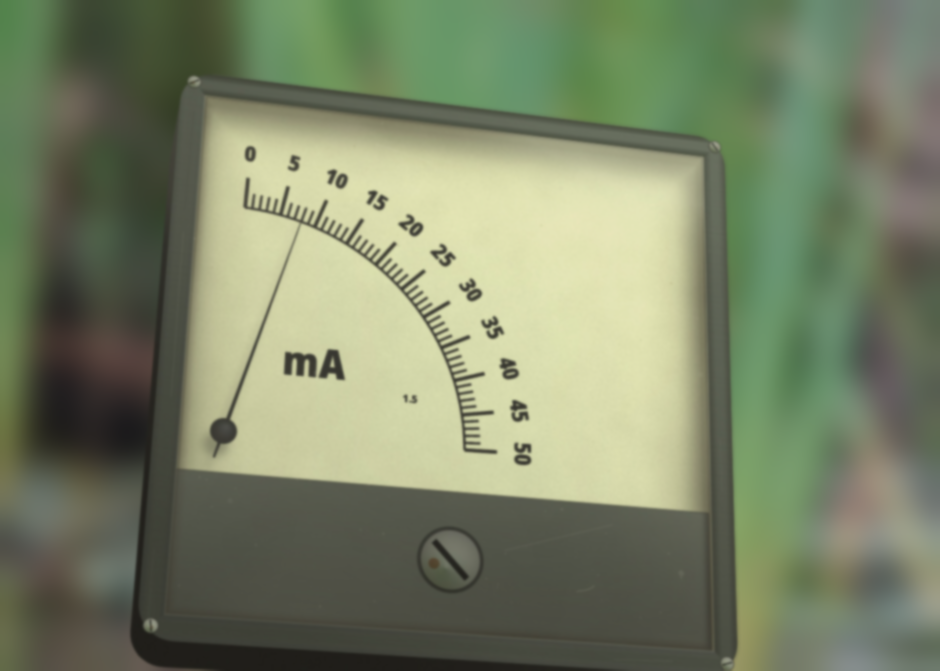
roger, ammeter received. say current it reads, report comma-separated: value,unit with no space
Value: 8,mA
